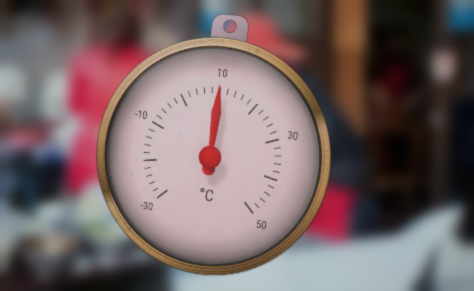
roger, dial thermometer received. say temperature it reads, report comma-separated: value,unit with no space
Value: 10,°C
